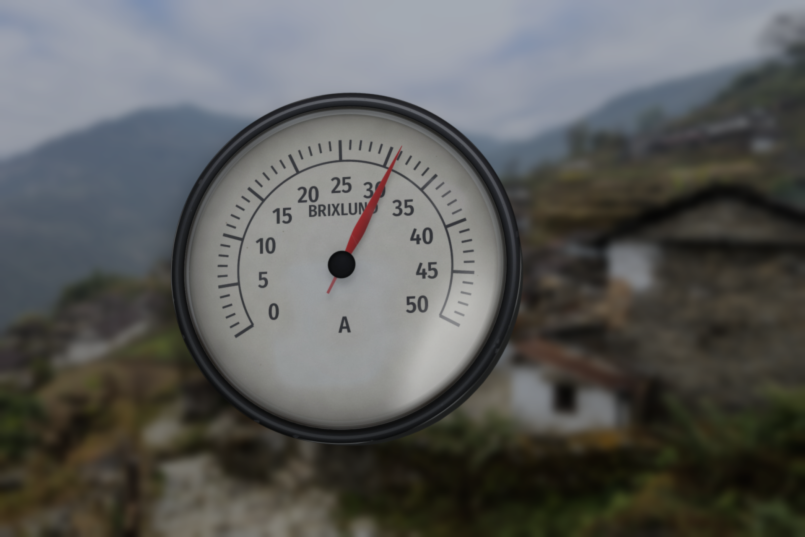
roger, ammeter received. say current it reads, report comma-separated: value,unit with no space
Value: 31,A
